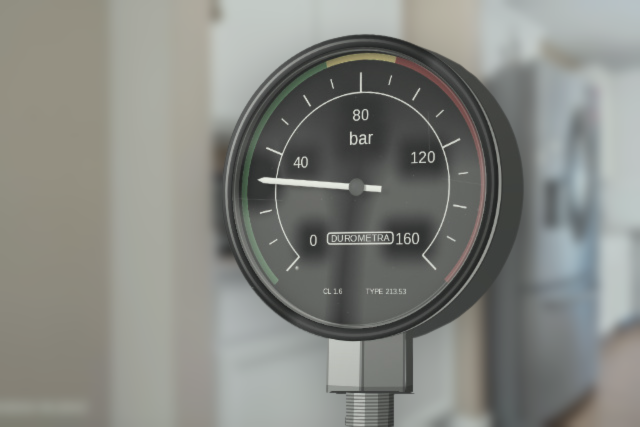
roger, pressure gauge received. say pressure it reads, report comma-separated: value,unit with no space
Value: 30,bar
